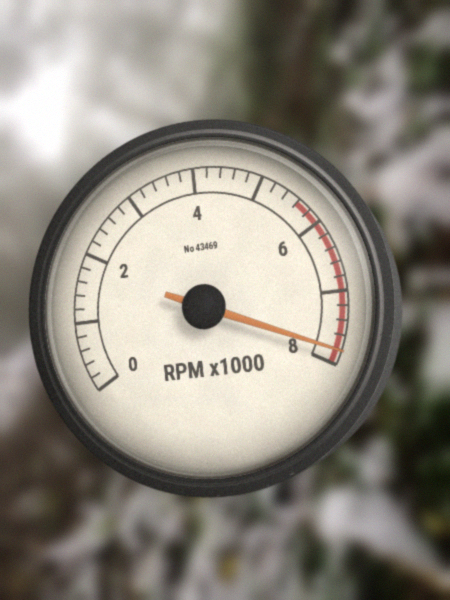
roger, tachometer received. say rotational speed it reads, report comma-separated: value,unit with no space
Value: 7800,rpm
